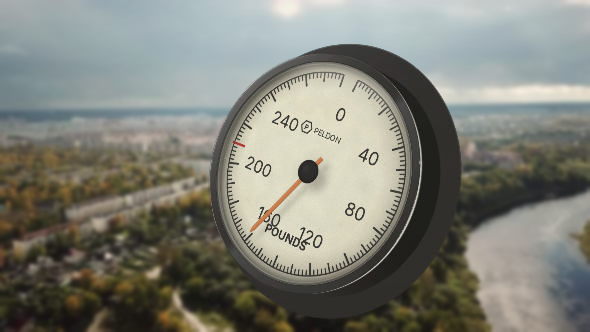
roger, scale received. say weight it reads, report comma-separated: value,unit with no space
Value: 160,lb
